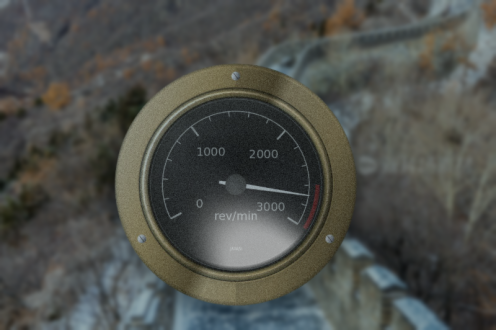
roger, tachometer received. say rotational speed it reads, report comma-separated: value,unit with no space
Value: 2700,rpm
